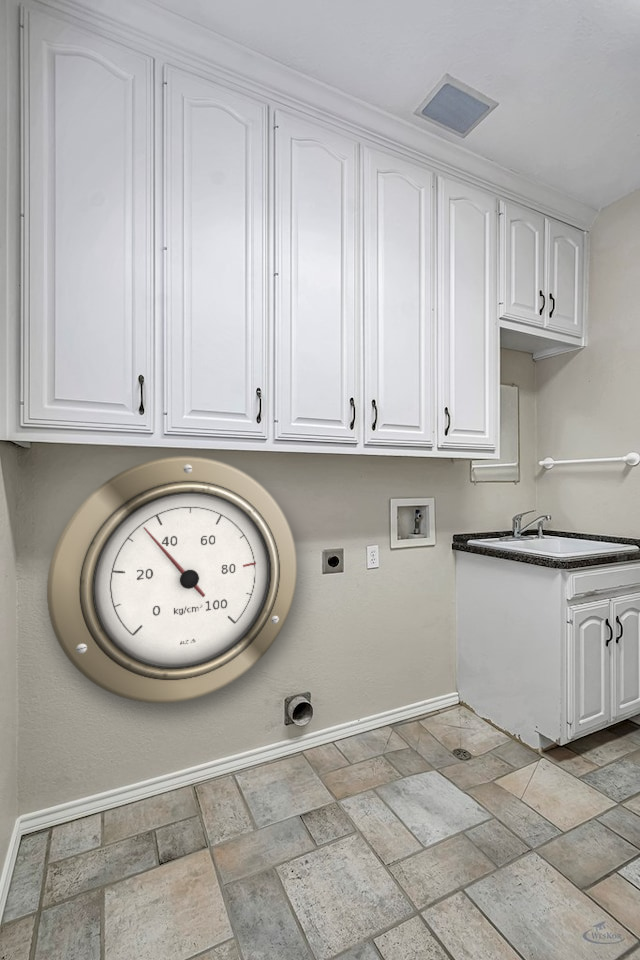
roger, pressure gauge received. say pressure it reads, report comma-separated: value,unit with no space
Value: 35,kg/cm²
